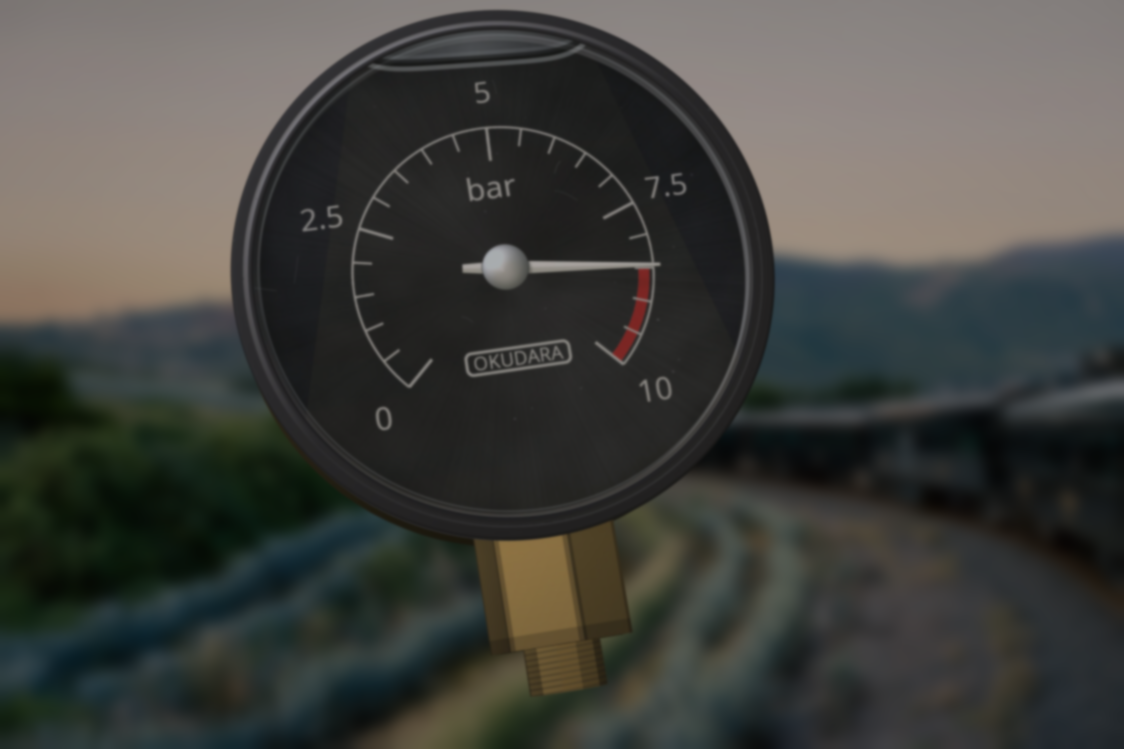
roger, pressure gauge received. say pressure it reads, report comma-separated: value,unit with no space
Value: 8.5,bar
